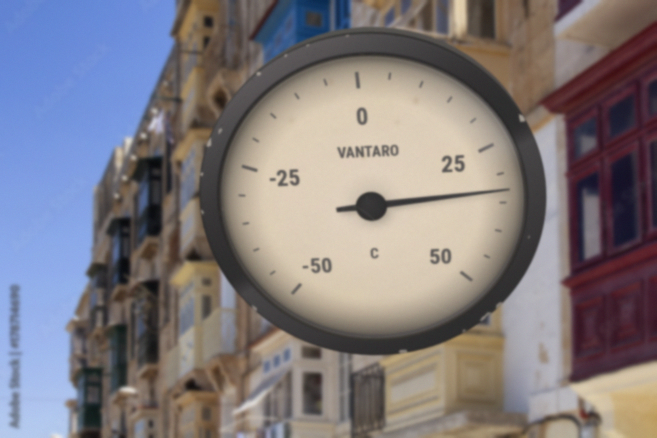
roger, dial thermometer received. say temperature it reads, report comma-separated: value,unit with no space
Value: 32.5,°C
